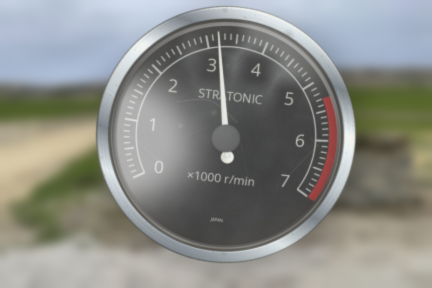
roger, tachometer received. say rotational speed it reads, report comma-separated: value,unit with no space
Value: 3200,rpm
